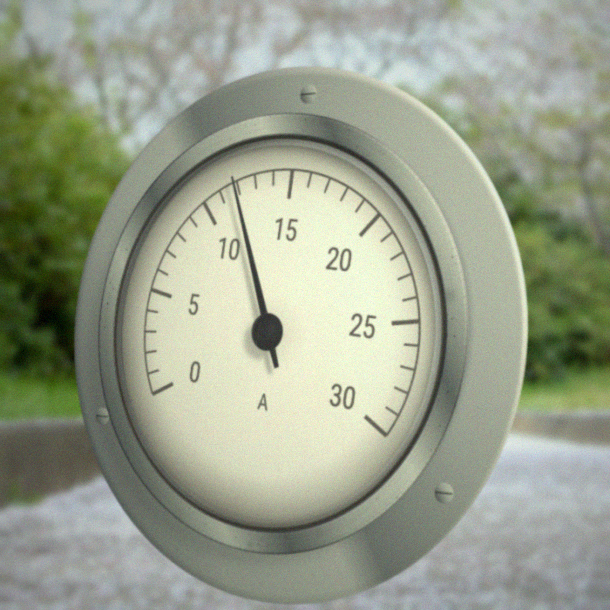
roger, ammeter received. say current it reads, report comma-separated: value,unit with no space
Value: 12,A
